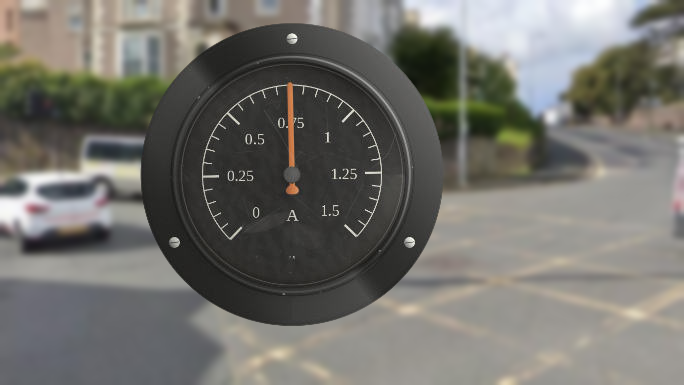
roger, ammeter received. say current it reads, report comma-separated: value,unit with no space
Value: 0.75,A
